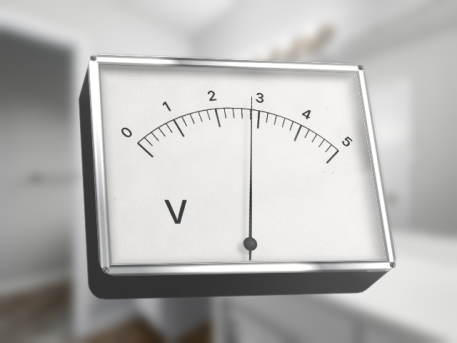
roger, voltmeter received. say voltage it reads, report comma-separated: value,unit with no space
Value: 2.8,V
